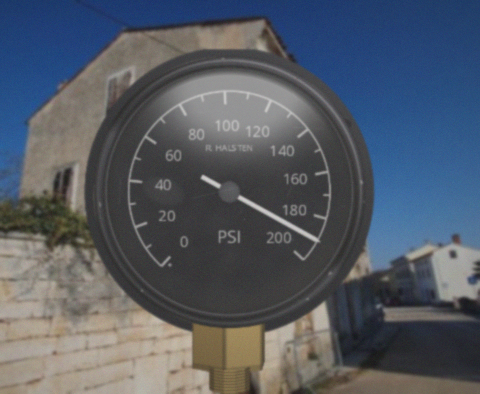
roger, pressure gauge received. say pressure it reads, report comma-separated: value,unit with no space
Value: 190,psi
